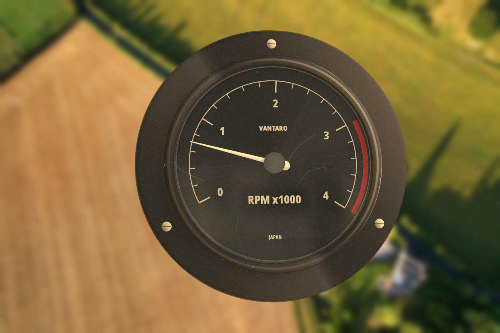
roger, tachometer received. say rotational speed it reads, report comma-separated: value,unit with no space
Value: 700,rpm
